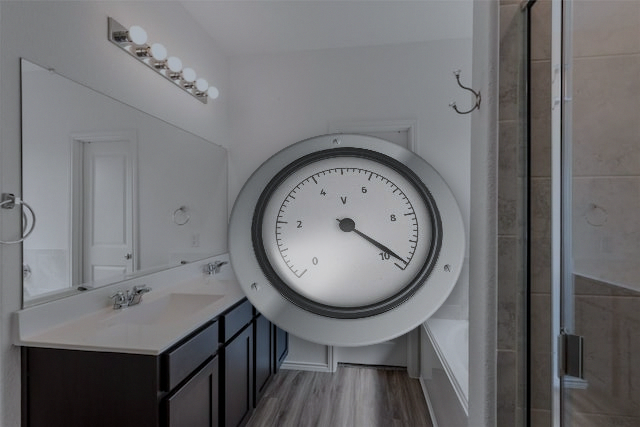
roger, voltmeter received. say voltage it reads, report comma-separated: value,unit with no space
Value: 9.8,V
